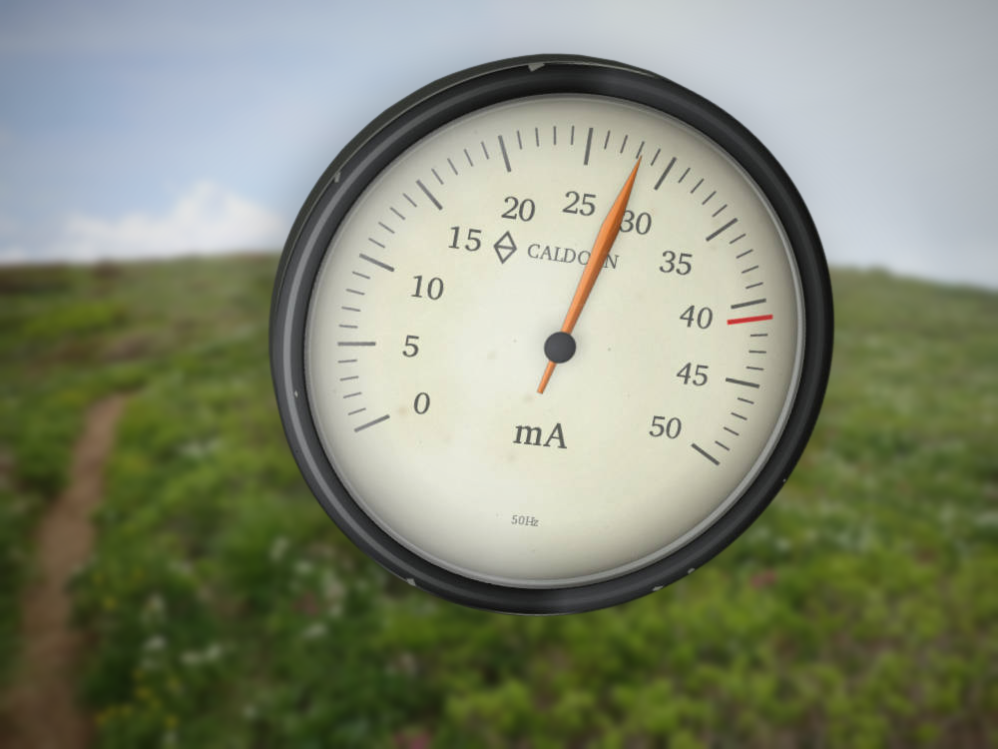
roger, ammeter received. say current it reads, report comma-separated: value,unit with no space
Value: 28,mA
